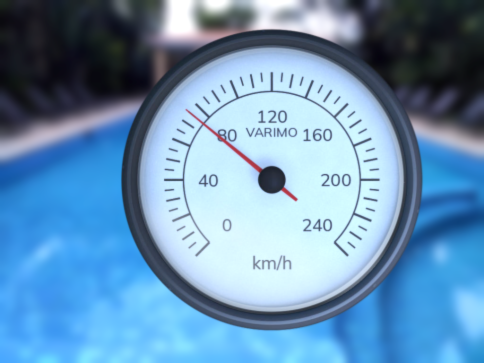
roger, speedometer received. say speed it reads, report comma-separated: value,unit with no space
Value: 75,km/h
